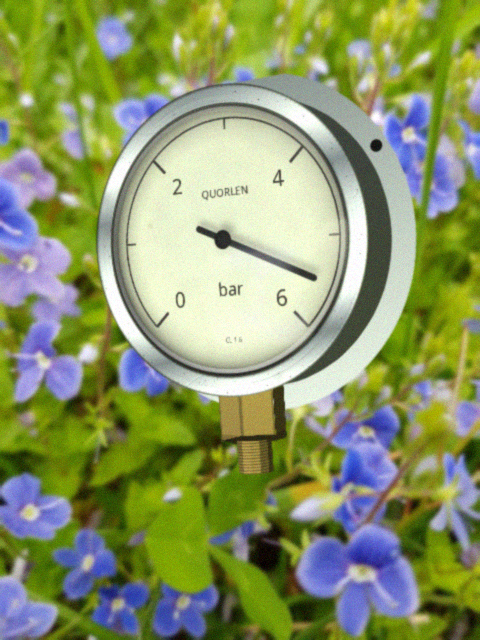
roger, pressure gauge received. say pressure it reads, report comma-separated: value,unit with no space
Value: 5.5,bar
